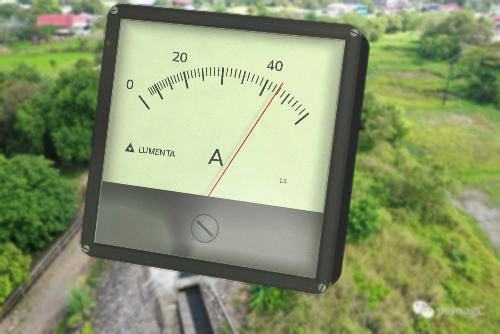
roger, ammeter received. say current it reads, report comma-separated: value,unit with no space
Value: 43,A
